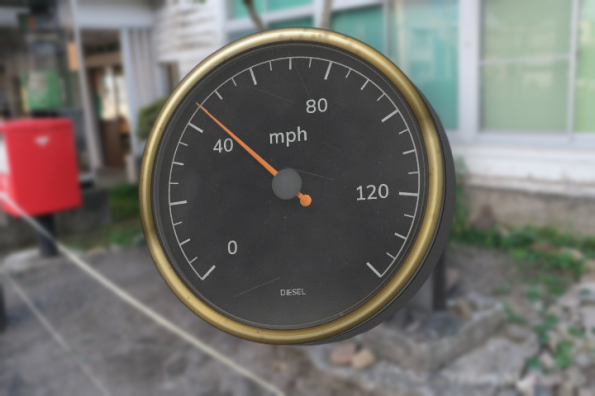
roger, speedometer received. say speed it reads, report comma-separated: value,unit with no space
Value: 45,mph
